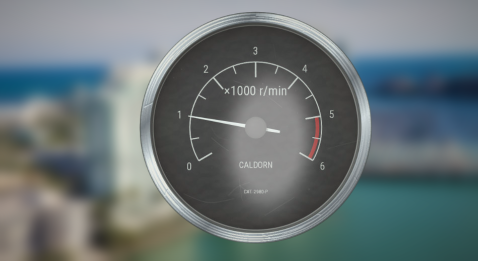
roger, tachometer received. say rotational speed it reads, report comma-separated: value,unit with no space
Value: 1000,rpm
